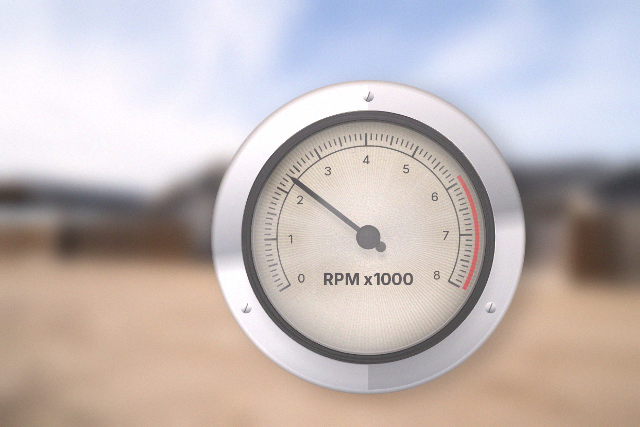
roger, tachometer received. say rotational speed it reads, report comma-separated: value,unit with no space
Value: 2300,rpm
